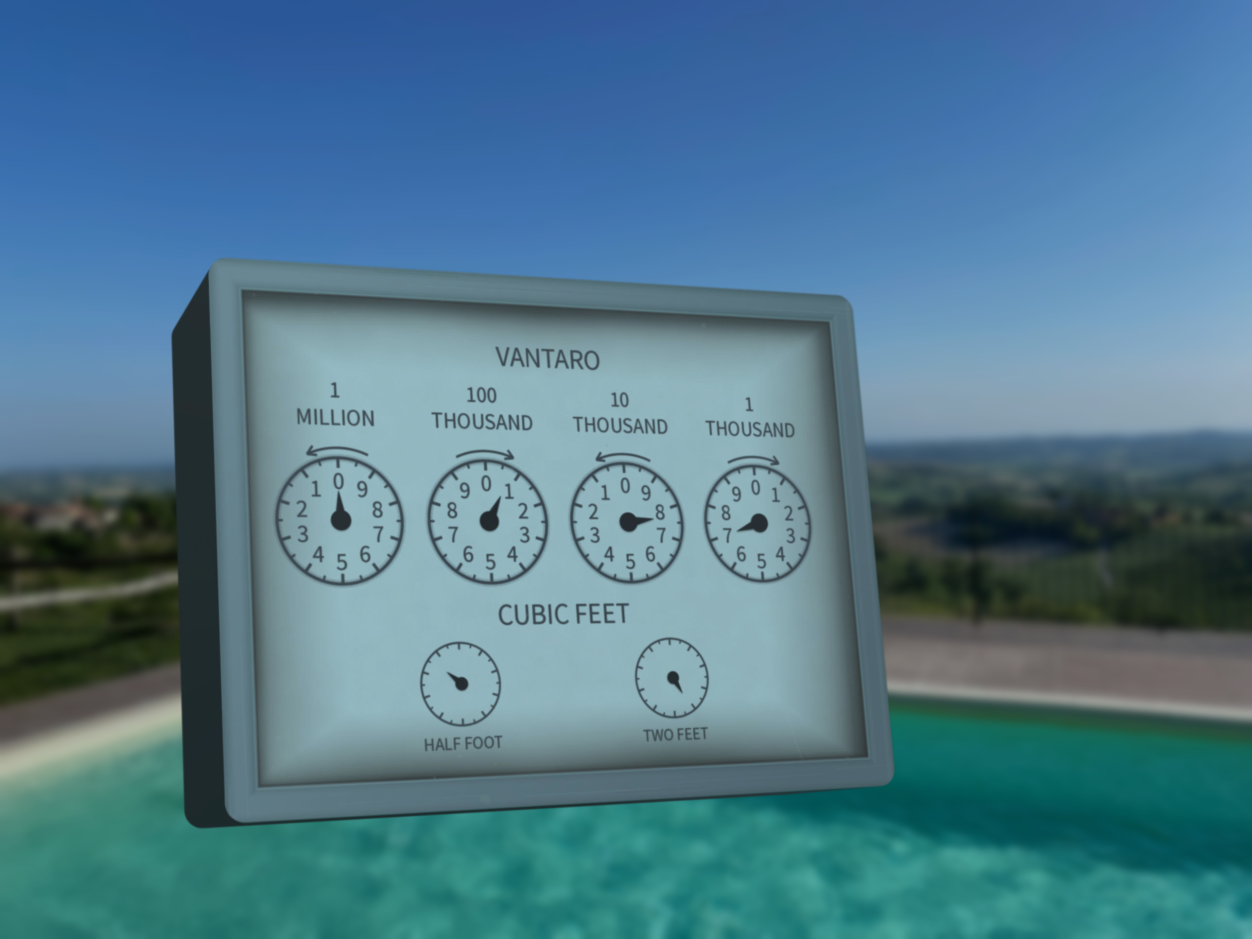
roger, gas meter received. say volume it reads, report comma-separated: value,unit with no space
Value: 7700,ft³
